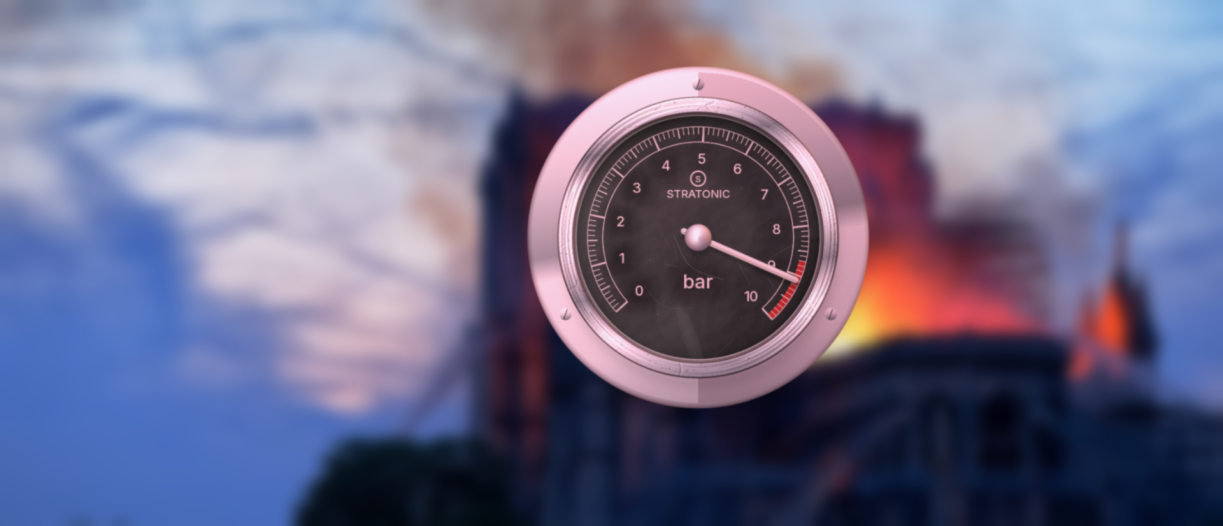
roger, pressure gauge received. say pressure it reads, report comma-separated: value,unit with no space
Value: 9.1,bar
